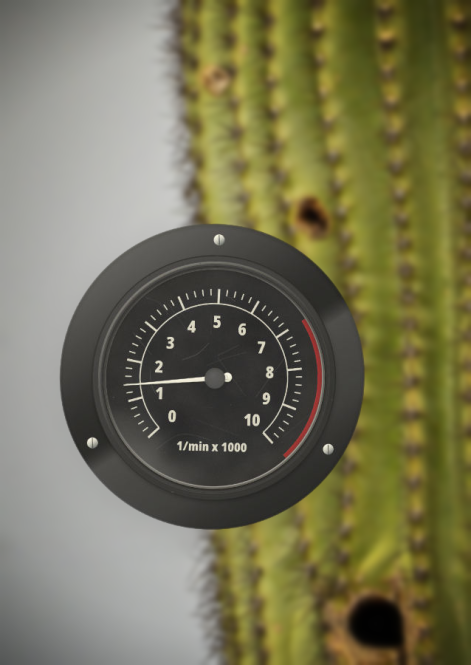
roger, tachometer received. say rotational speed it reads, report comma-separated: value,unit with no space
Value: 1400,rpm
